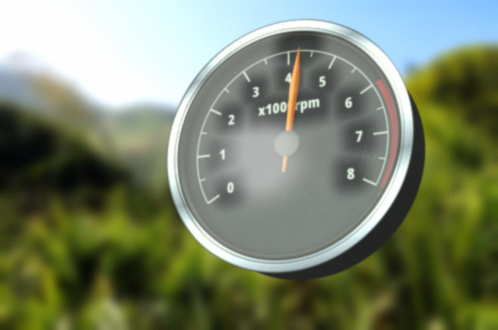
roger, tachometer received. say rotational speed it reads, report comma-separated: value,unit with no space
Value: 4250,rpm
